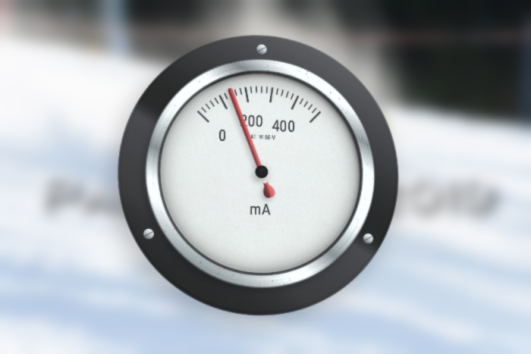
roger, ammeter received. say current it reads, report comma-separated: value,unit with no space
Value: 140,mA
